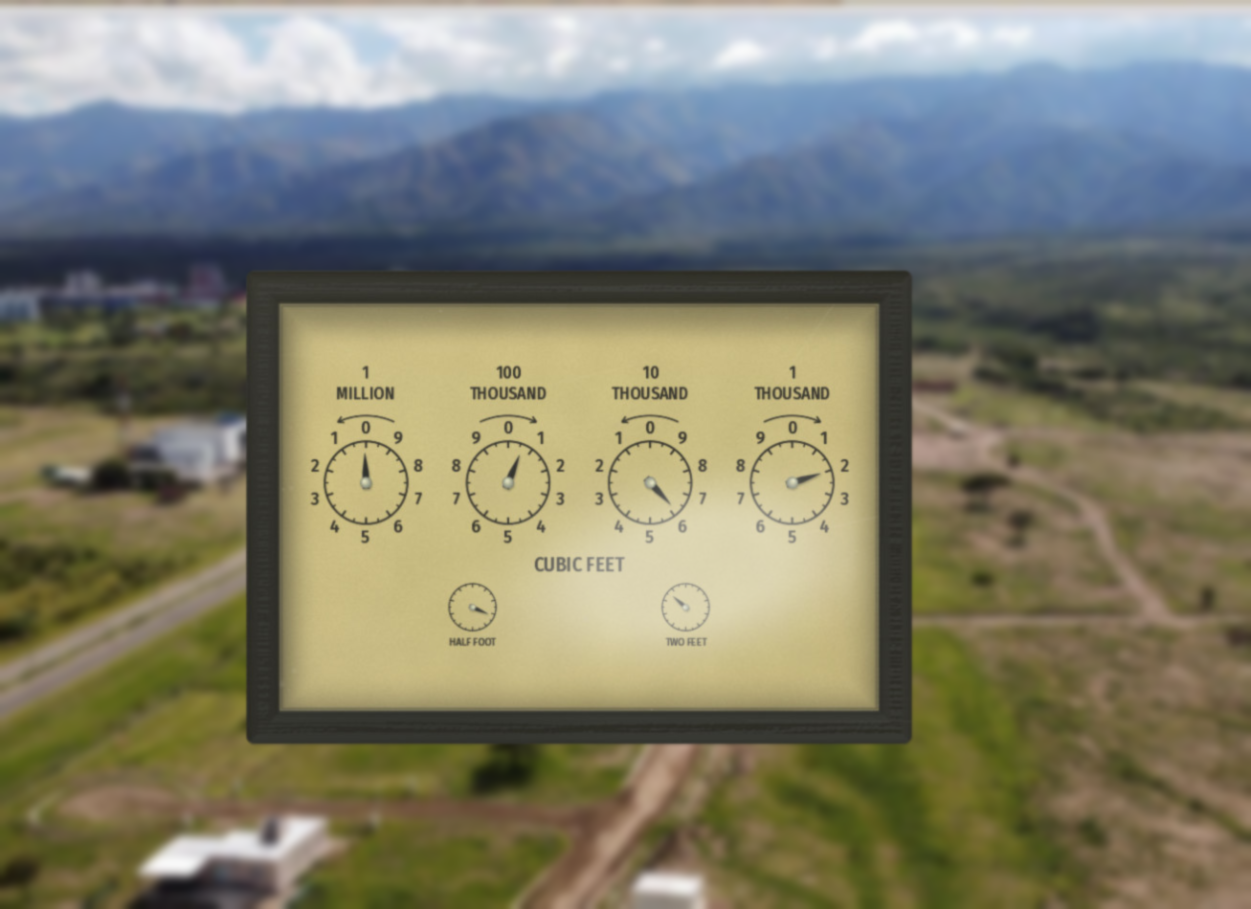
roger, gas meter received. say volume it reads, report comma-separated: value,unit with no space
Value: 6200,ft³
